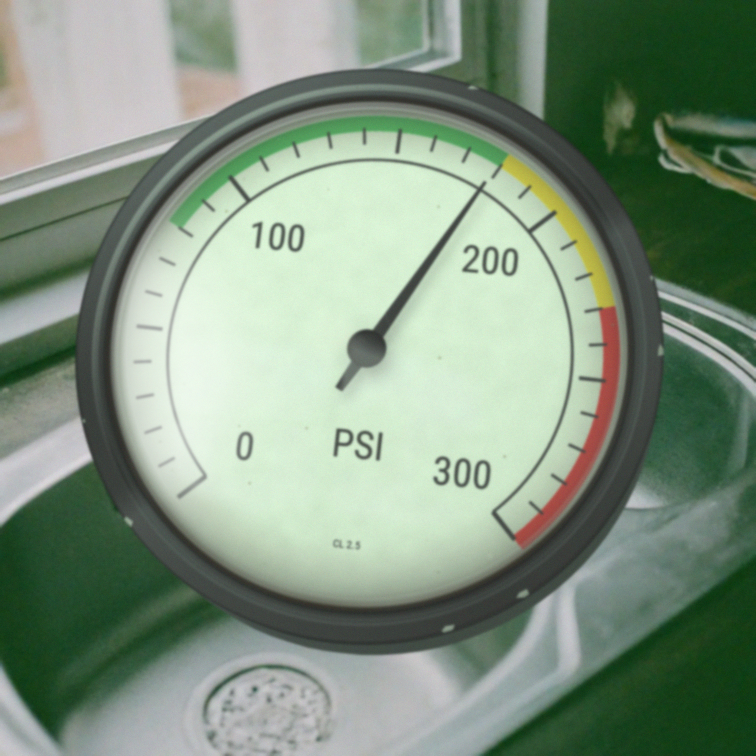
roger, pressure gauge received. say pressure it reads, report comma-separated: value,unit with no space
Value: 180,psi
